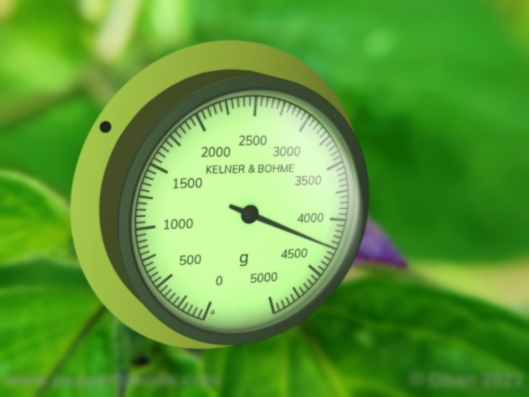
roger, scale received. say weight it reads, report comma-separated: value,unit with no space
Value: 4250,g
